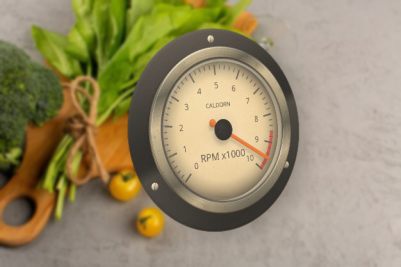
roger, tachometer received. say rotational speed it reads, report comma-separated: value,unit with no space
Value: 9600,rpm
